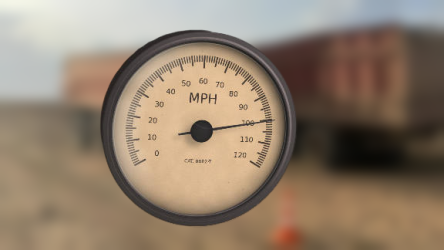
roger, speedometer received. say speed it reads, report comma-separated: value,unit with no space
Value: 100,mph
